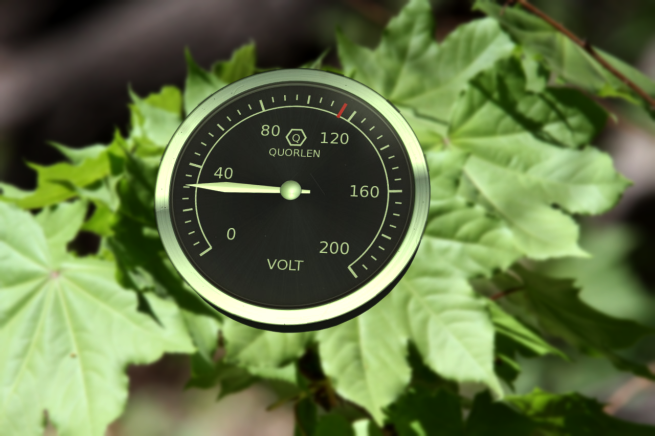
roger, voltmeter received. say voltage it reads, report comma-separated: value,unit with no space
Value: 30,V
